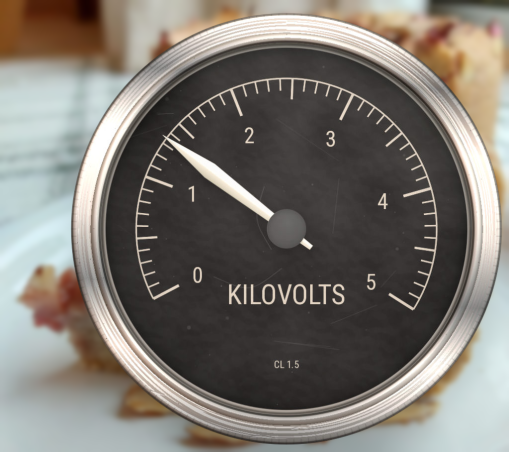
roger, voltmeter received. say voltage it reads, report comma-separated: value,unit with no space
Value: 1.35,kV
